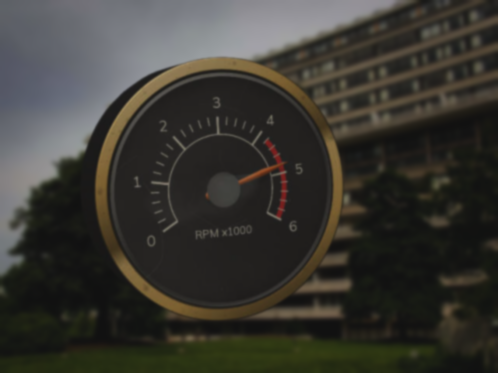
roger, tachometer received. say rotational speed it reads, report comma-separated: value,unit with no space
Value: 4800,rpm
